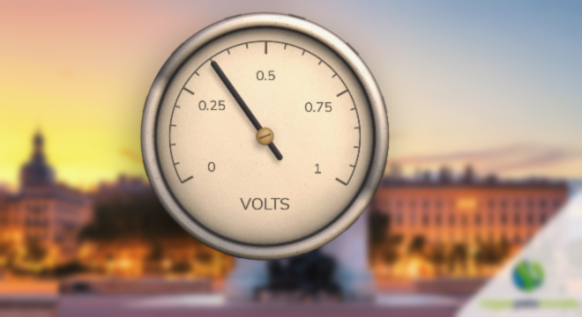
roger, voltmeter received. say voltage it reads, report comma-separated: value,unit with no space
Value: 0.35,V
